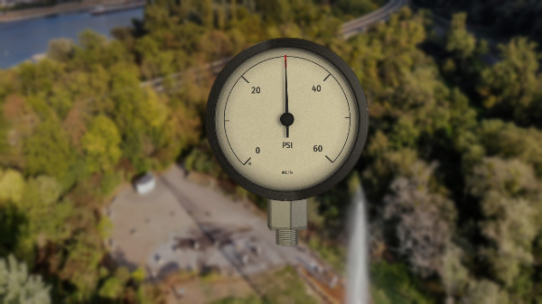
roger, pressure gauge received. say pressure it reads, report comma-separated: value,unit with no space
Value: 30,psi
